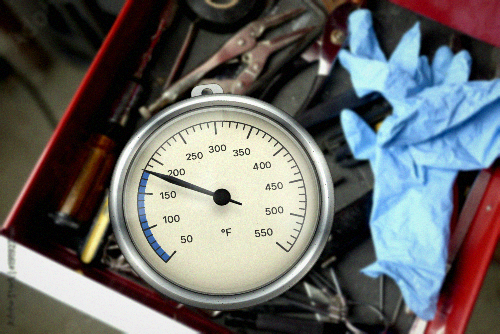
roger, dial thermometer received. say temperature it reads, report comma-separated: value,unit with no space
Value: 180,°F
